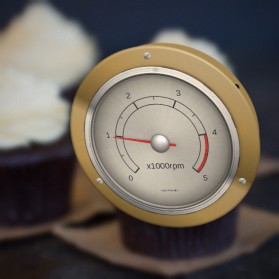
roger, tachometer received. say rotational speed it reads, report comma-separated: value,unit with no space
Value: 1000,rpm
